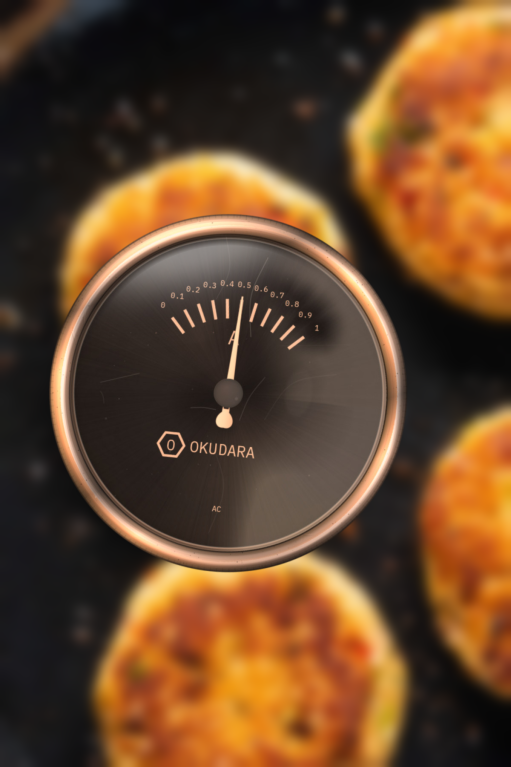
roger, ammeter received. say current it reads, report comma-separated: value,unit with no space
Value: 0.5,A
